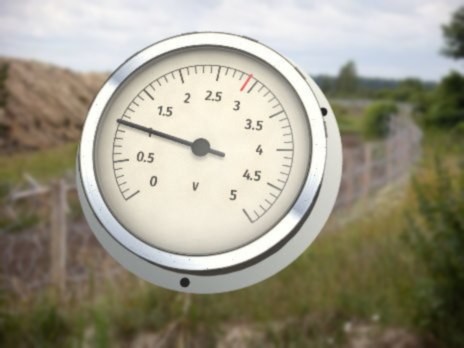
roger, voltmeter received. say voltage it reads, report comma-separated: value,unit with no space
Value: 1,V
